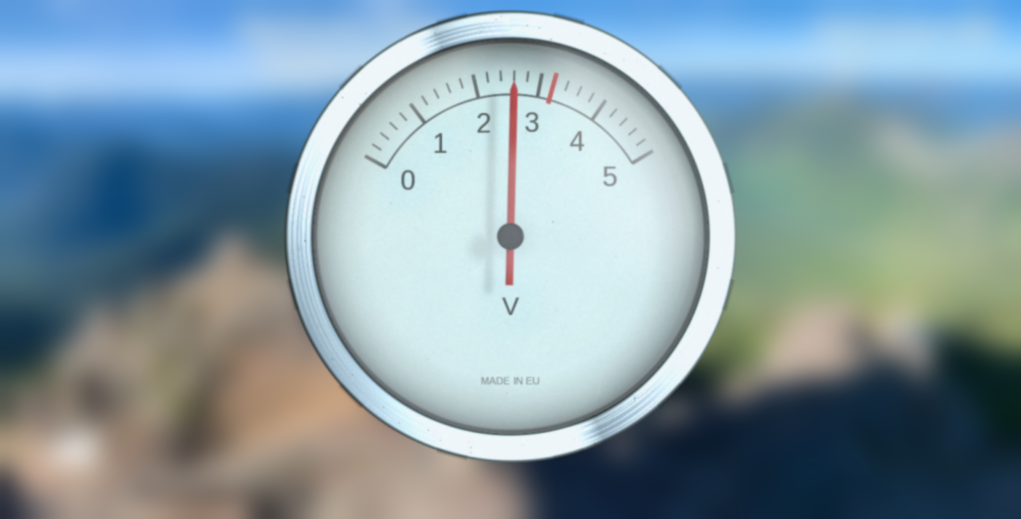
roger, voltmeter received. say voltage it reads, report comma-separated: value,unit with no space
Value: 2.6,V
